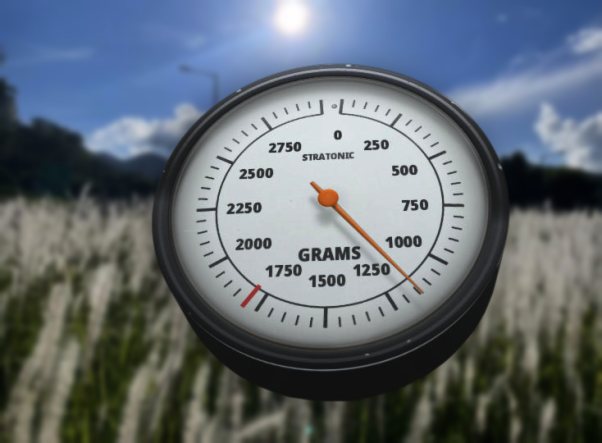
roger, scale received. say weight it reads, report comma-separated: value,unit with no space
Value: 1150,g
